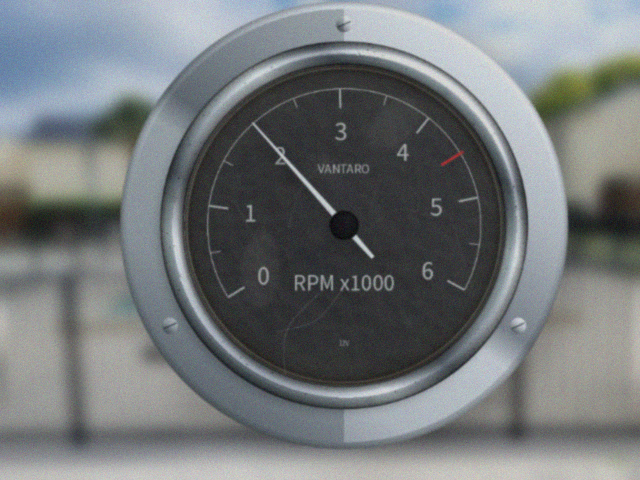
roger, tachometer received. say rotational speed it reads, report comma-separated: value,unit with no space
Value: 2000,rpm
